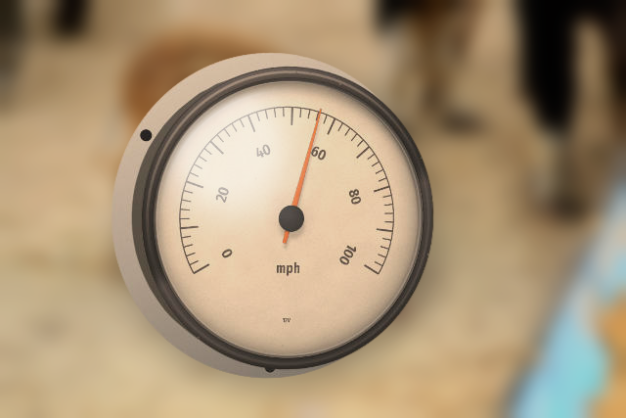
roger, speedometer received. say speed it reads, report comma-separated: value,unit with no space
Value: 56,mph
